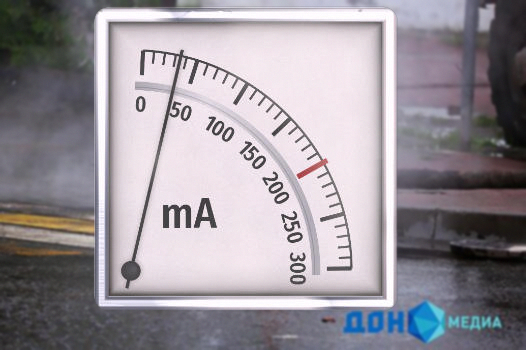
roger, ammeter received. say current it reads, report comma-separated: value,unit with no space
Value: 35,mA
